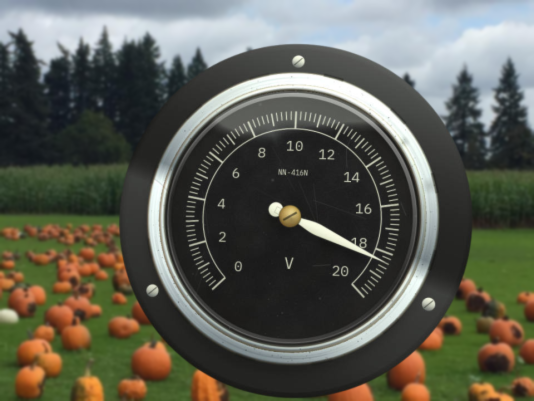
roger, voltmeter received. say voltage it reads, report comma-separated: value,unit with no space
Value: 18.4,V
